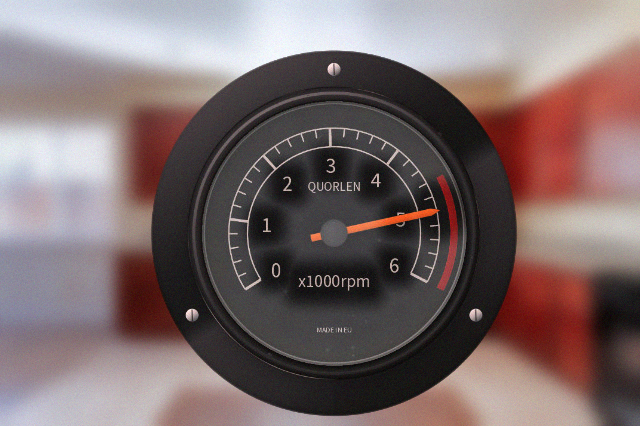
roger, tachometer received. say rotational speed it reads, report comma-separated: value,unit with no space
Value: 5000,rpm
